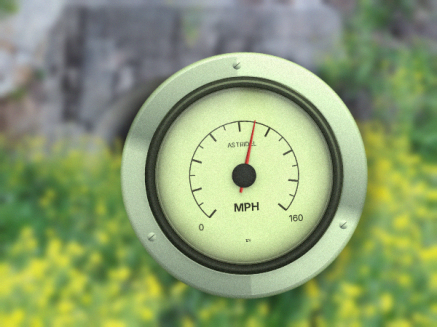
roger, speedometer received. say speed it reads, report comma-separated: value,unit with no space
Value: 90,mph
